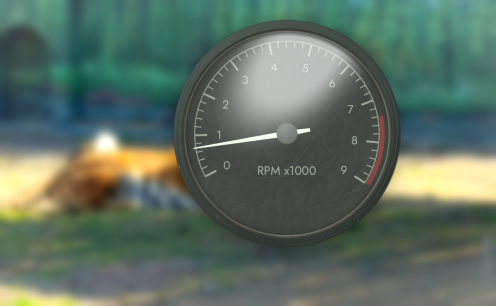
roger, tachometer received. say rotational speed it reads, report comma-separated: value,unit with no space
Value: 700,rpm
